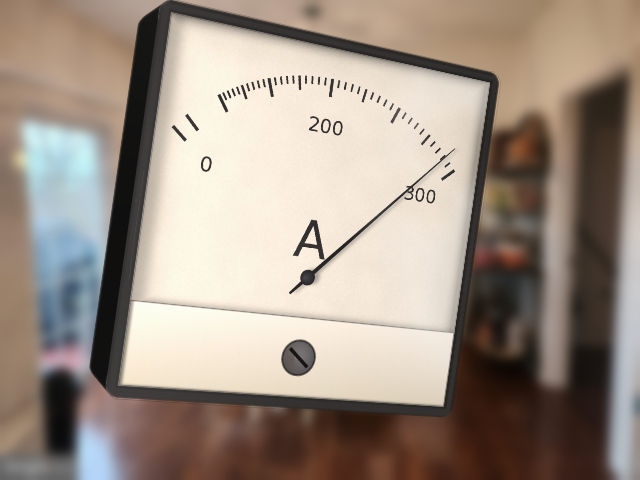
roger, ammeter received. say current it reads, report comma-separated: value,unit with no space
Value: 290,A
